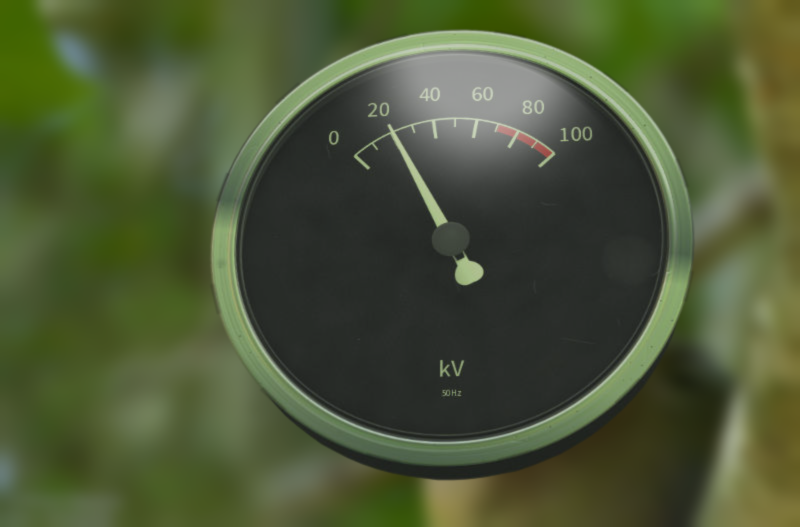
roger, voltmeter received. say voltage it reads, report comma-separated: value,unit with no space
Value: 20,kV
